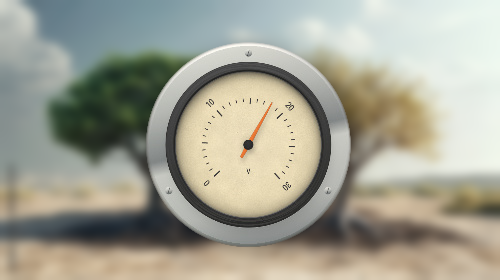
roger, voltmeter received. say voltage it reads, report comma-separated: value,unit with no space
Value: 18,V
